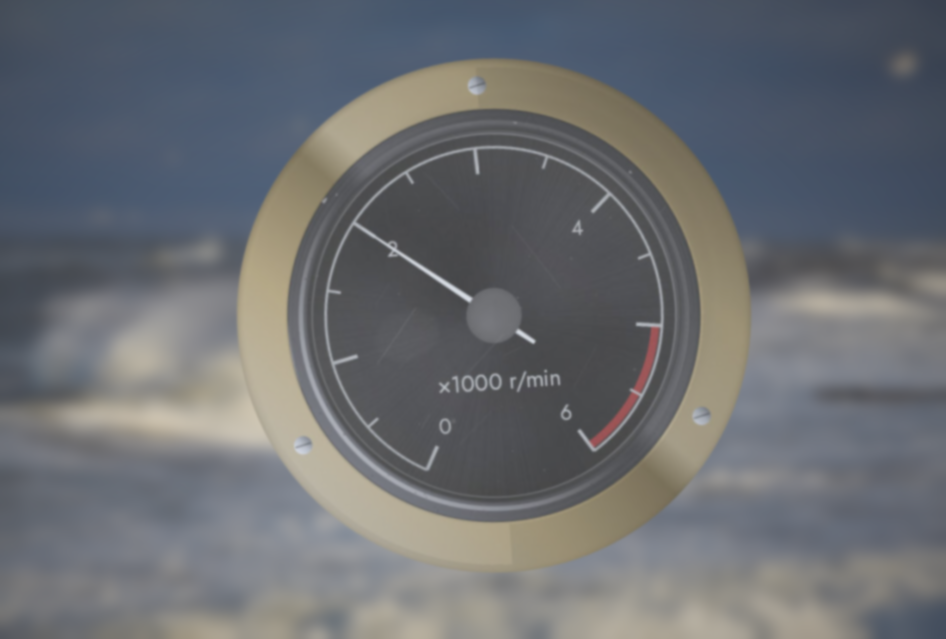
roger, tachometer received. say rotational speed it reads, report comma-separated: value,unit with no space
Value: 2000,rpm
